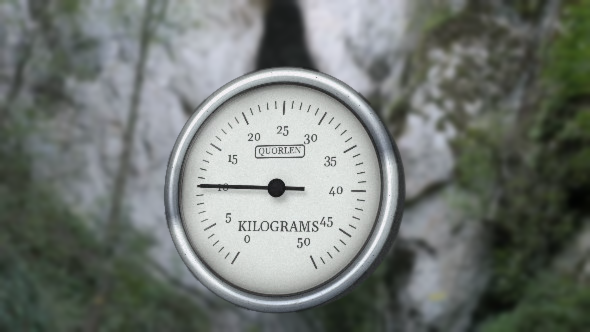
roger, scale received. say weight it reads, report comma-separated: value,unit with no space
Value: 10,kg
